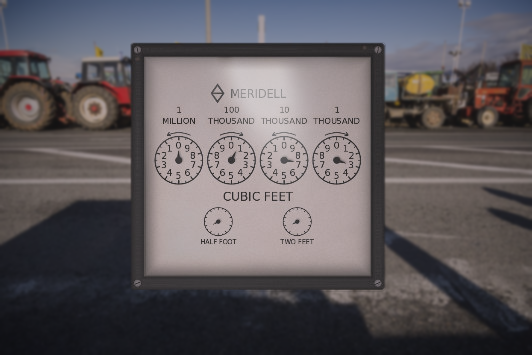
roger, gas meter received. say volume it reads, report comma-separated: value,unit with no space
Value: 7300,ft³
